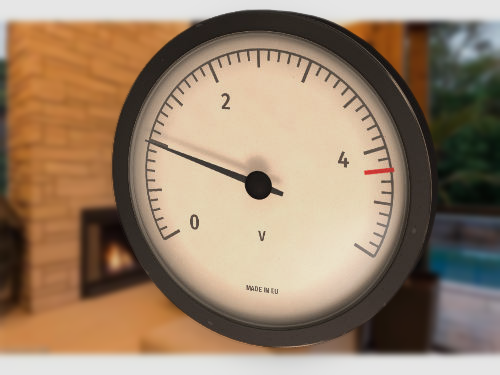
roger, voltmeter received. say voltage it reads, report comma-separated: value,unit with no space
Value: 1,V
